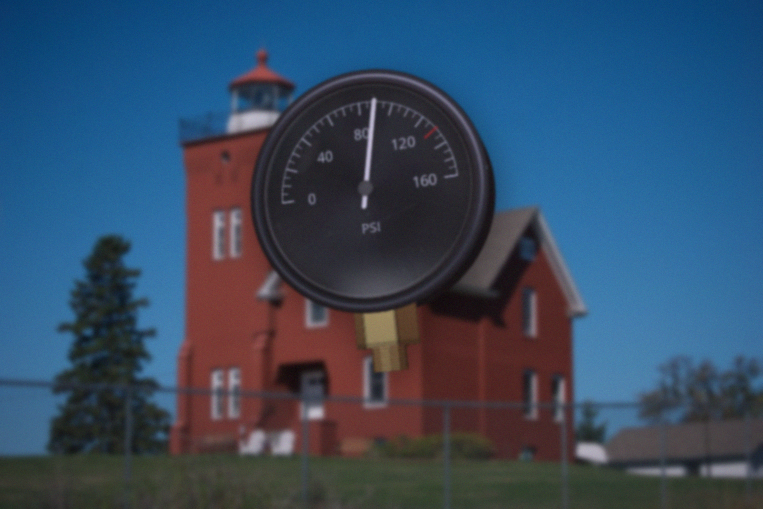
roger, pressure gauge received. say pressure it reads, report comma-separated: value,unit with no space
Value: 90,psi
